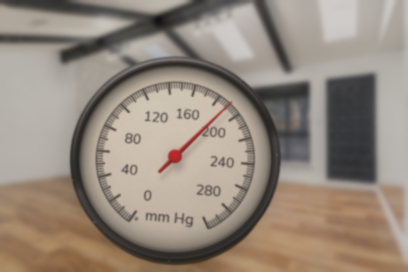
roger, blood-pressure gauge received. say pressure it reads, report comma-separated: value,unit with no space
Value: 190,mmHg
